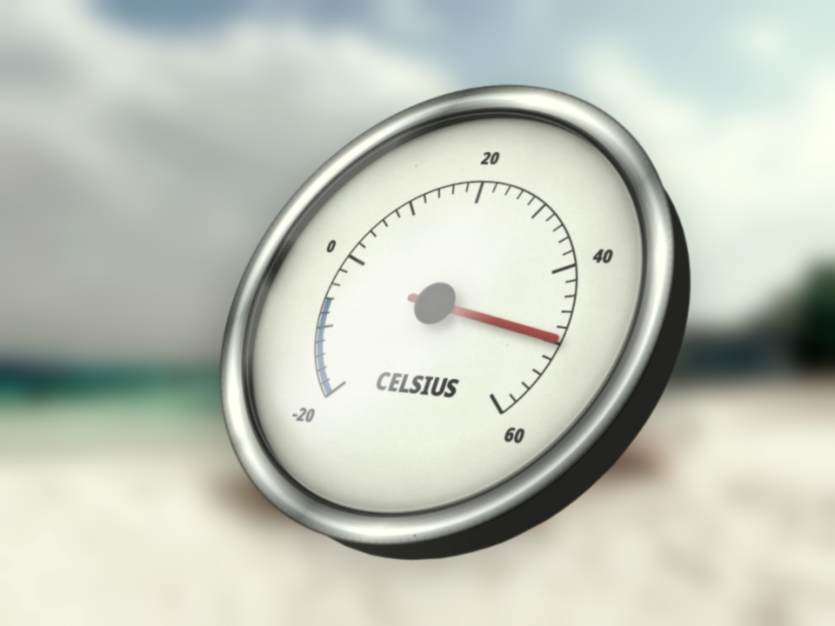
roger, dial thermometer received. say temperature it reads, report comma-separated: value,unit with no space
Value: 50,°C
